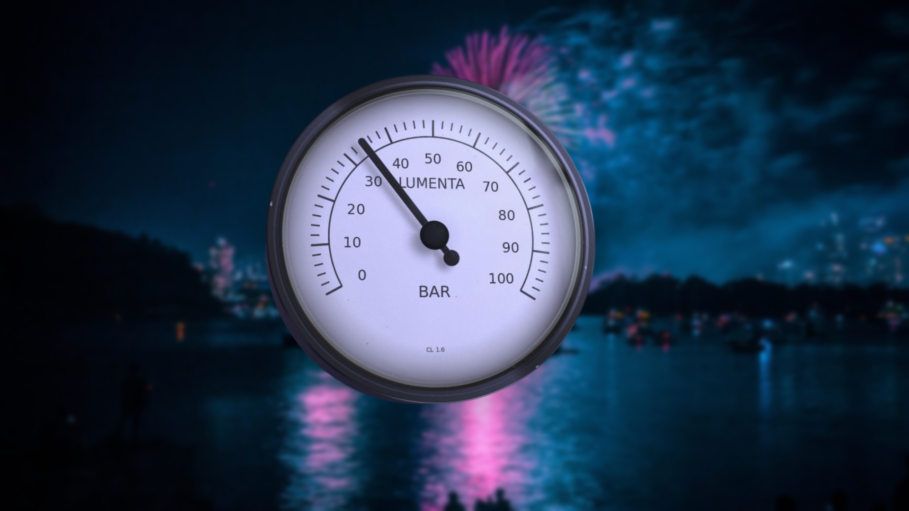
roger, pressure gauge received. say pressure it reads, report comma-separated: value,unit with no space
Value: 34,bar
